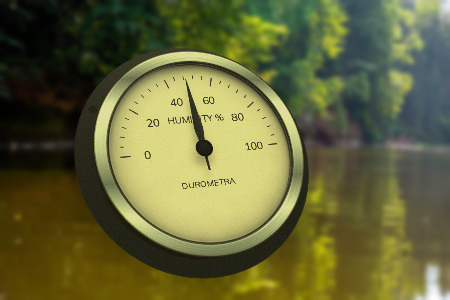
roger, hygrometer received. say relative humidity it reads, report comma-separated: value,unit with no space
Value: 48,%
